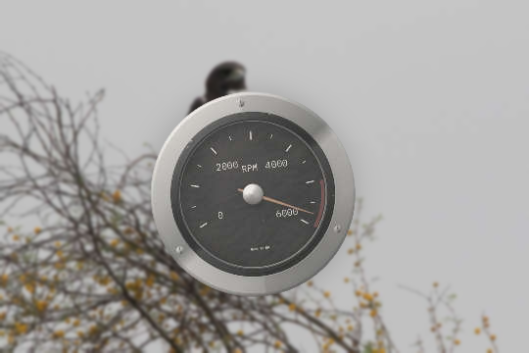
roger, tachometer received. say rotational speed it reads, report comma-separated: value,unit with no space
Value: 5750,rpm
